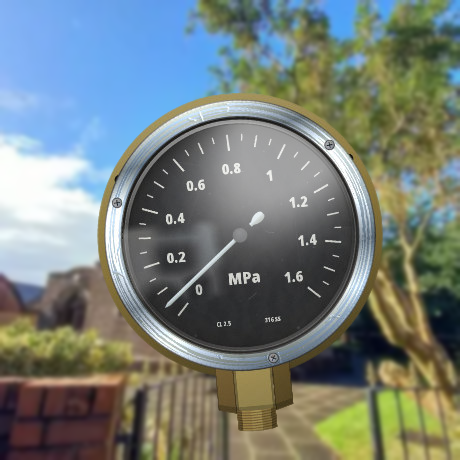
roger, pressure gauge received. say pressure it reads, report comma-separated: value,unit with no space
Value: 0.05,MPa
